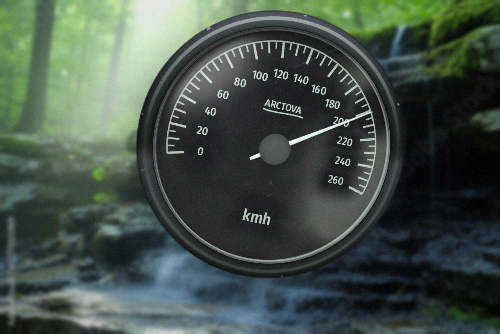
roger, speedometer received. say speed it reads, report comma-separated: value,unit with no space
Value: 200,km/h
